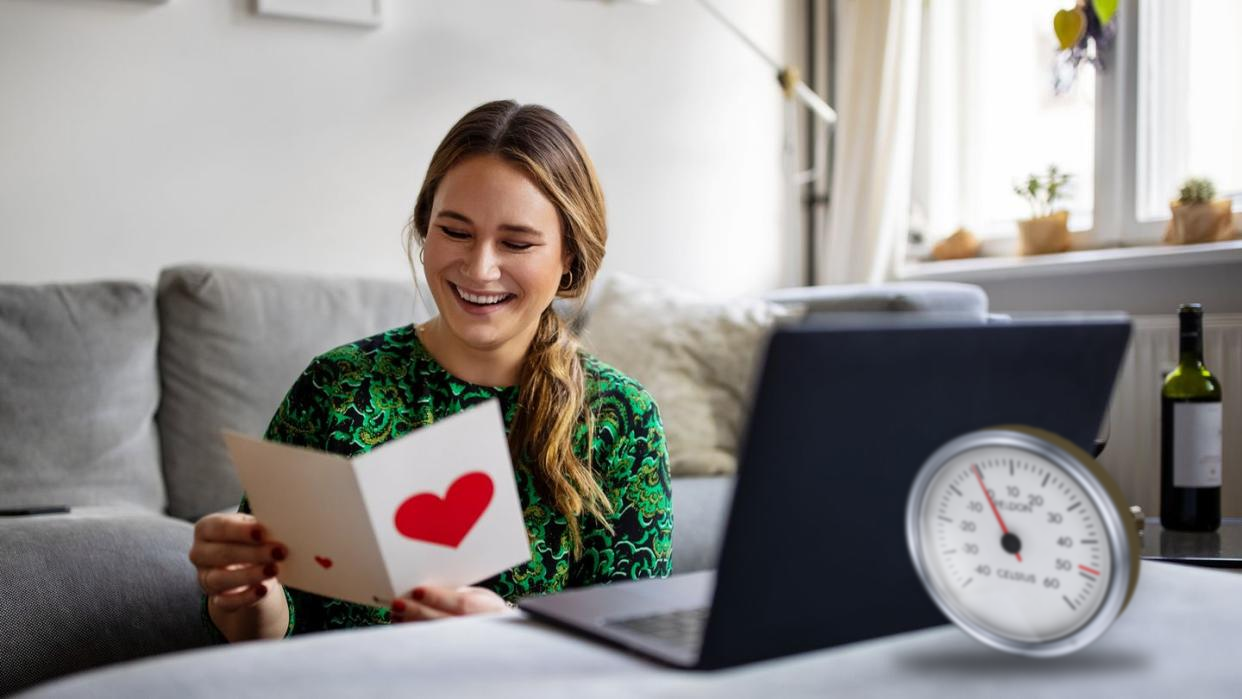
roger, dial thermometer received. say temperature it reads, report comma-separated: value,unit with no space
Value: 0,°C
